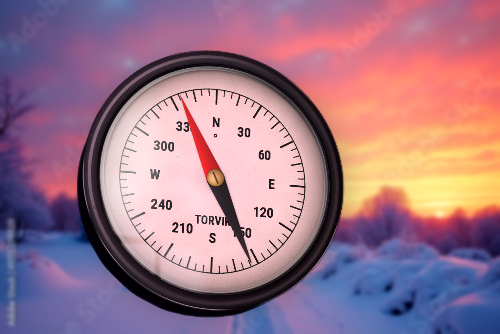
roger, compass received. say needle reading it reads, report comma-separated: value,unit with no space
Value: 335,°
